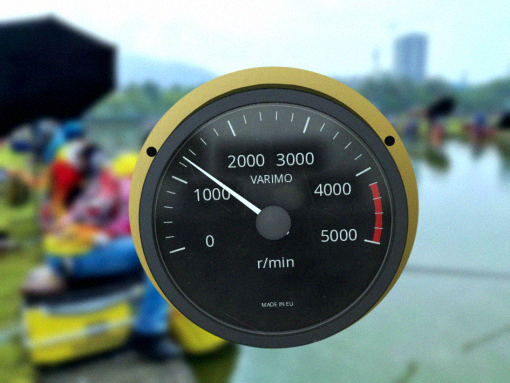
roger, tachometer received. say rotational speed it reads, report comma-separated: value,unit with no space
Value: 1300,rpm
